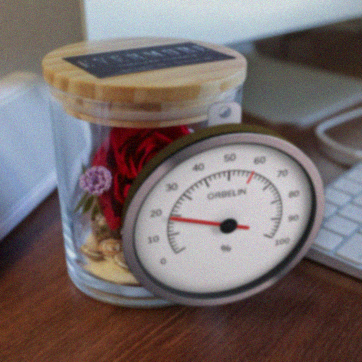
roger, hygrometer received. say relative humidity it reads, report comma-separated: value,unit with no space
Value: 20,%
